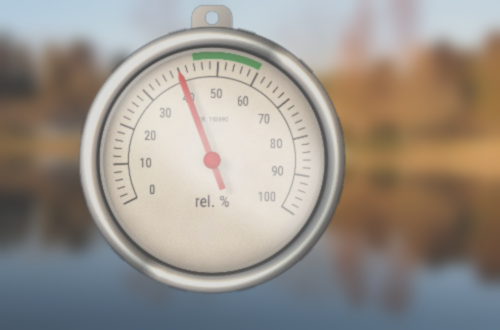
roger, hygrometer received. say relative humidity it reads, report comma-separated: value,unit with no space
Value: 40,%
